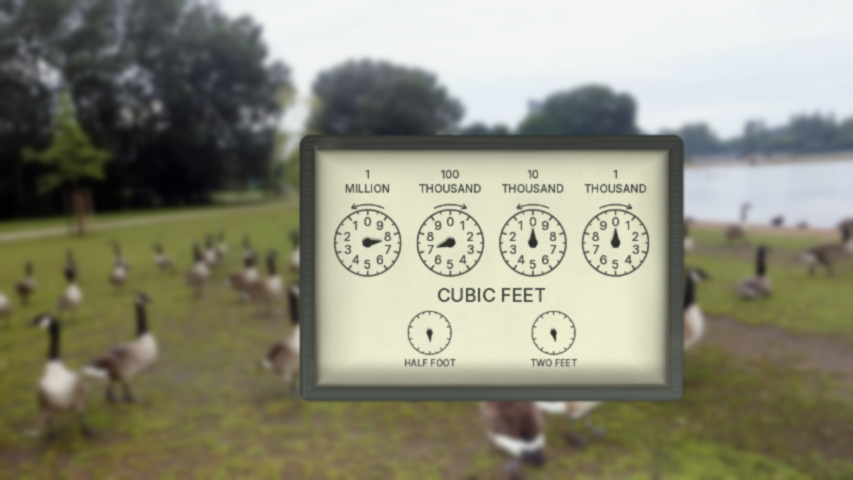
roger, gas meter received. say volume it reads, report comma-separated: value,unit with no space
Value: 770000,ft³
